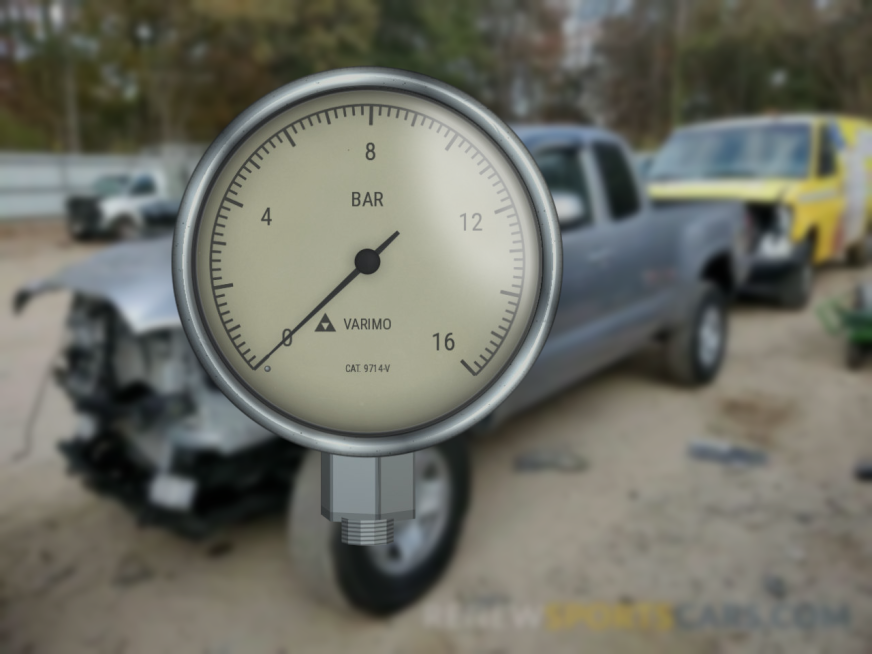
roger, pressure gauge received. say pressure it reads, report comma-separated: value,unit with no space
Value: 0,bar
